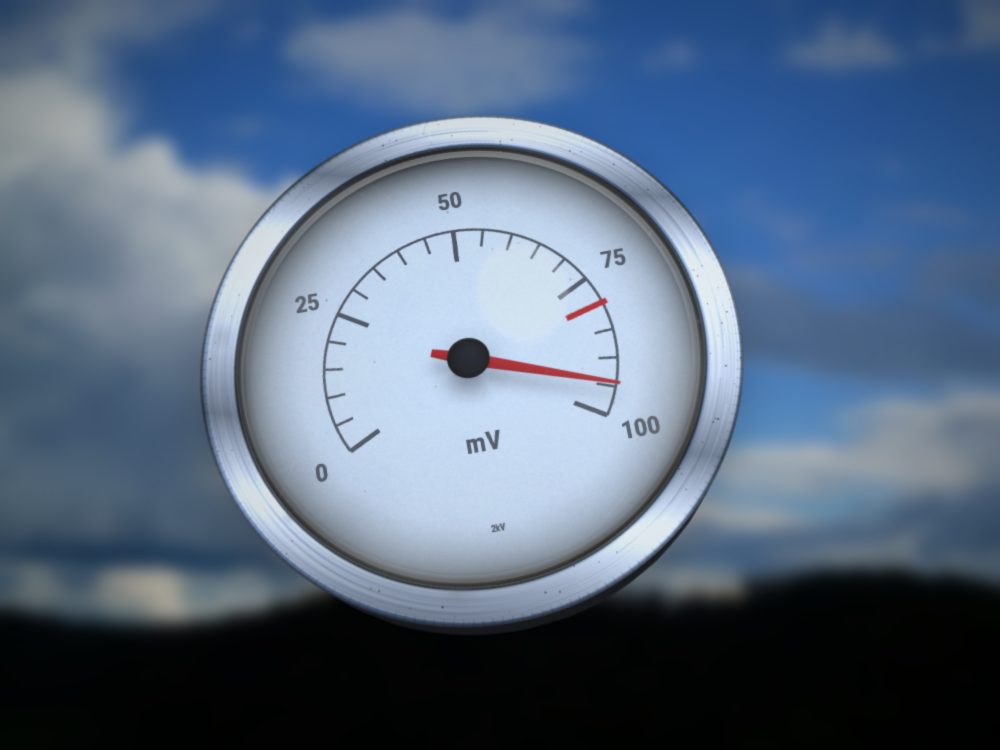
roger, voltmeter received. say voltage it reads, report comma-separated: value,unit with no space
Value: 95,mV
